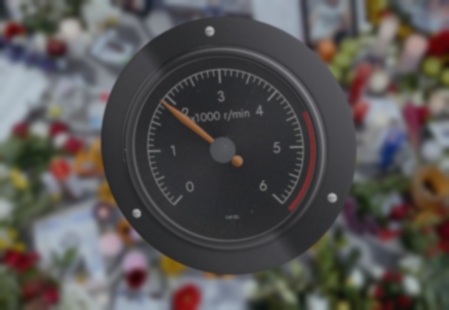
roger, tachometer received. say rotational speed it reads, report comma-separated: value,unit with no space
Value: 1900,rpm
